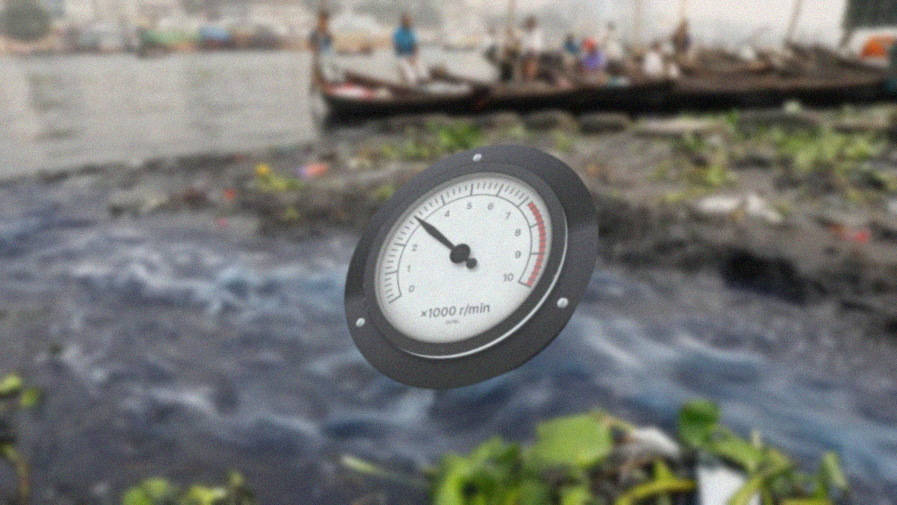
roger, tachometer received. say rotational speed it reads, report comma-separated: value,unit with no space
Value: 3000,rpm
